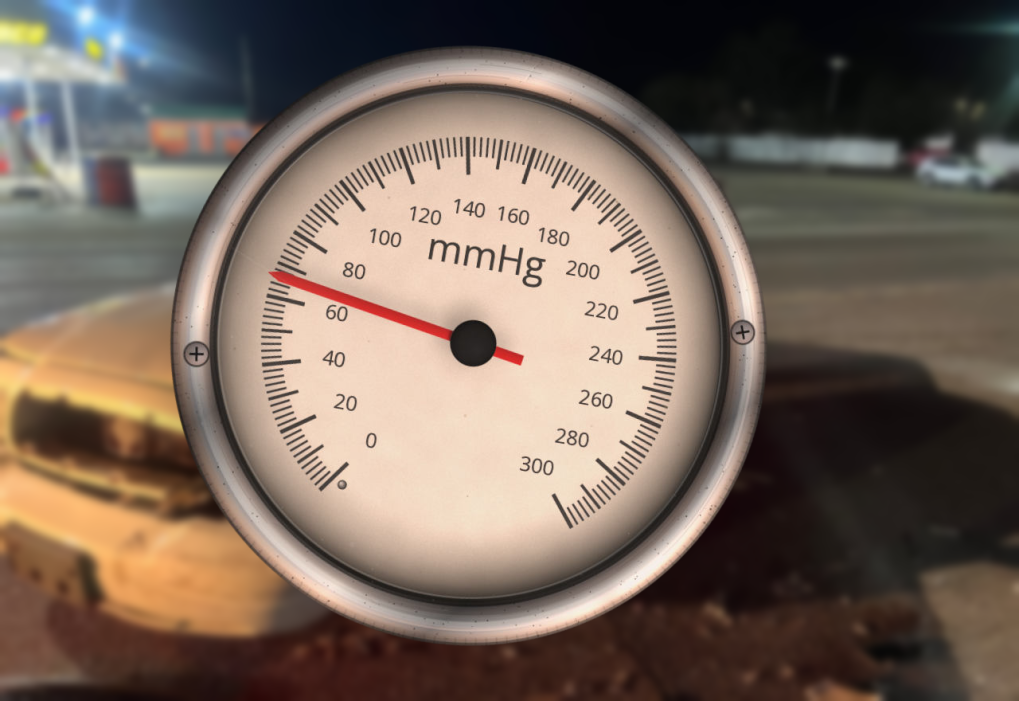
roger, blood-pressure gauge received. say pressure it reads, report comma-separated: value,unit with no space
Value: 66,mmHg
